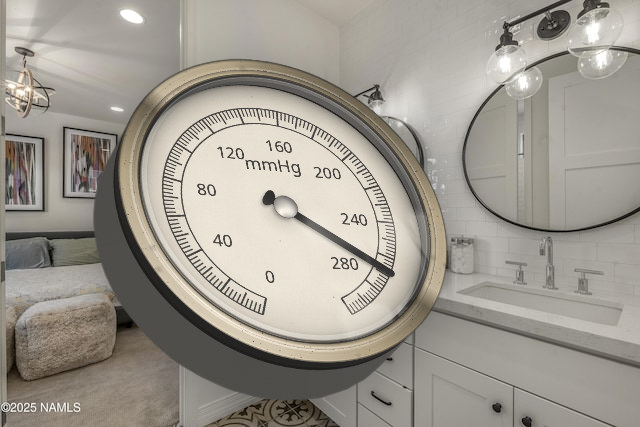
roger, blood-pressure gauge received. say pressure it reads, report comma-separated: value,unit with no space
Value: 270,mmHg
